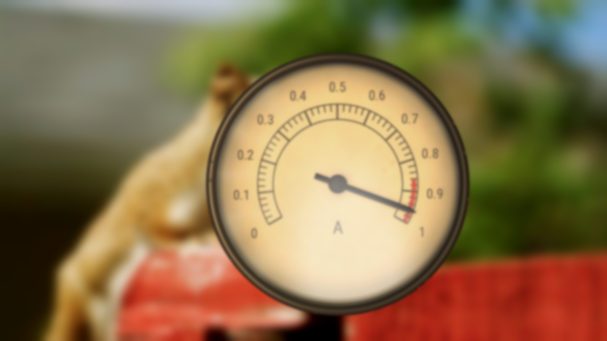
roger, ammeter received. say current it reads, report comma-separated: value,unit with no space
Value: 0.96,A
